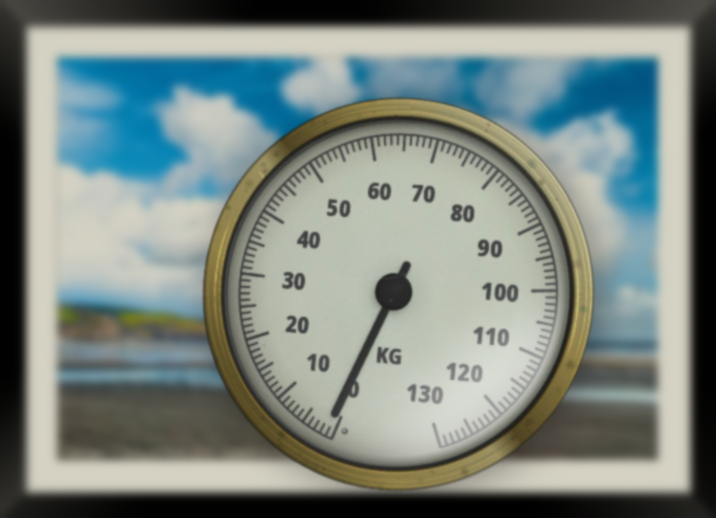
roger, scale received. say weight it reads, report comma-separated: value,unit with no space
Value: 1,kg
